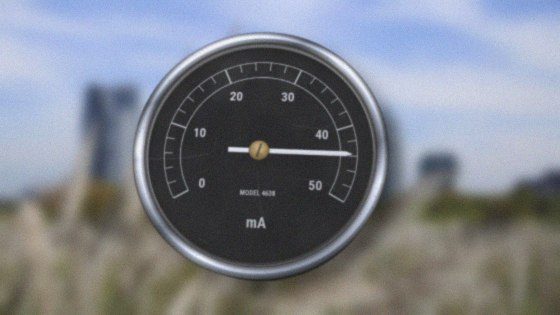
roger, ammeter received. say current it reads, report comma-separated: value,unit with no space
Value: 44,mA
